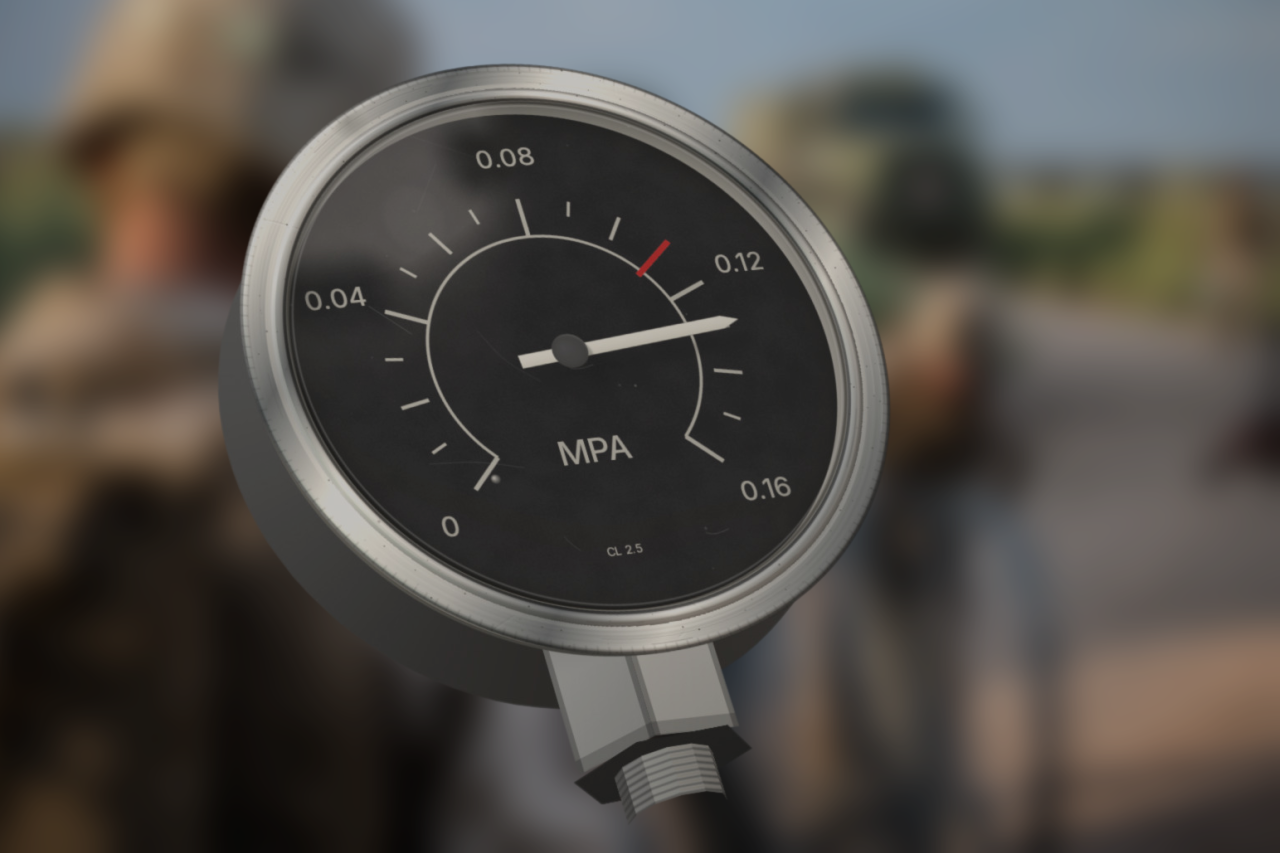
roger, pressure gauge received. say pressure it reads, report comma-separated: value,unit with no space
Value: 0.13,MPa
